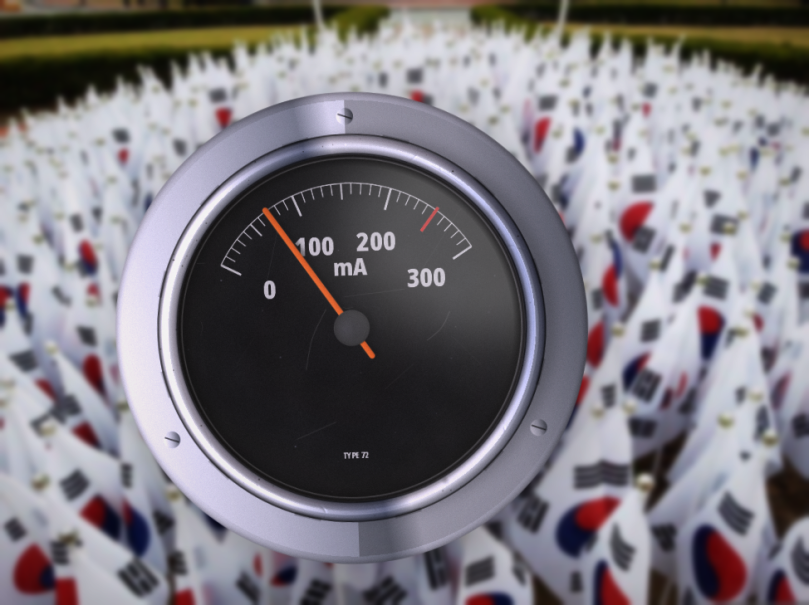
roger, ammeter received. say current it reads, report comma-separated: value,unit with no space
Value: 70,mA
